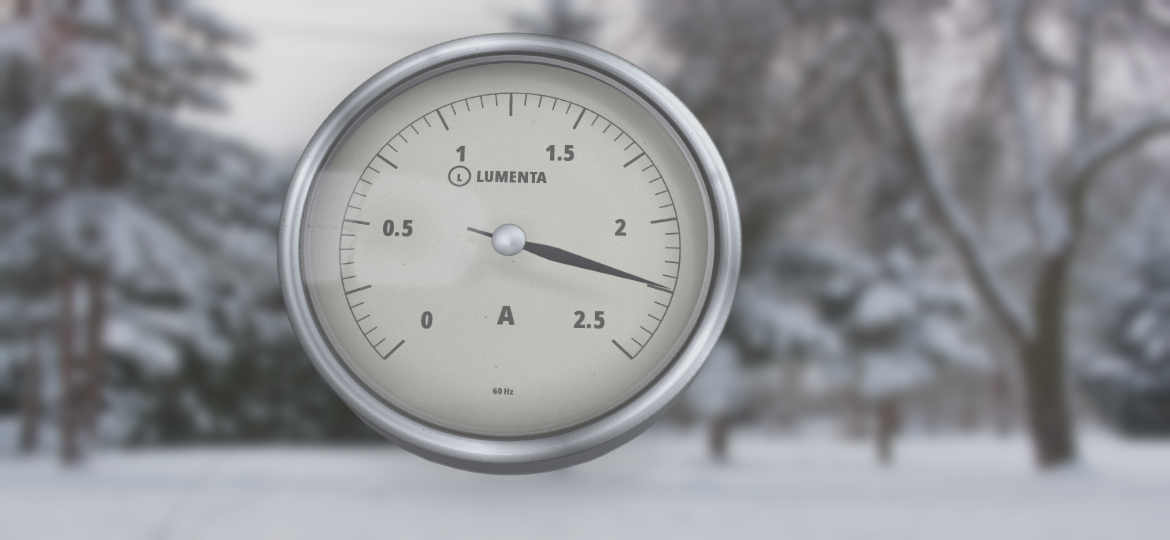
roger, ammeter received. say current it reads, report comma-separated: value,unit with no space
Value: 2.25,A
